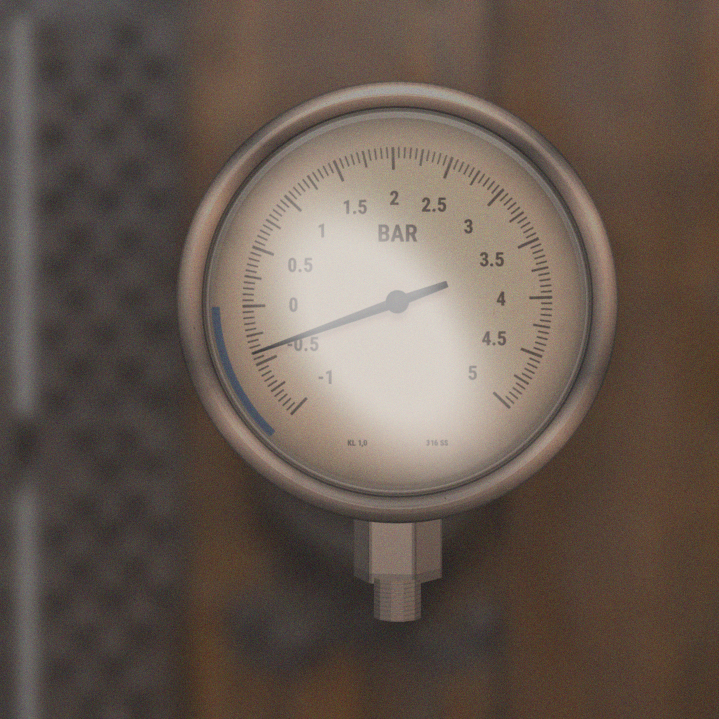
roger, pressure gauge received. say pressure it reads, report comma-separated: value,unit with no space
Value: -0.4,bar
